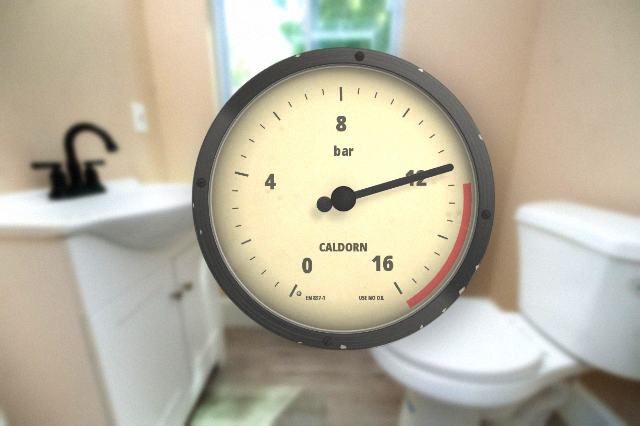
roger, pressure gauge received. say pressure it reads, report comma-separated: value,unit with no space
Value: 12,bar
